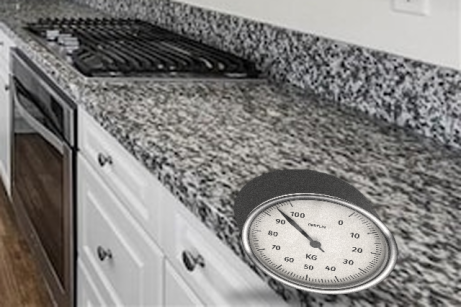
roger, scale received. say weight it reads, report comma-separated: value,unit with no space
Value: 95,kg
